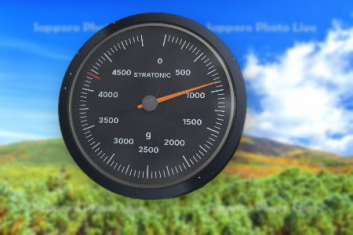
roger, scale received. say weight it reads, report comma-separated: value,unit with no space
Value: 900,g
